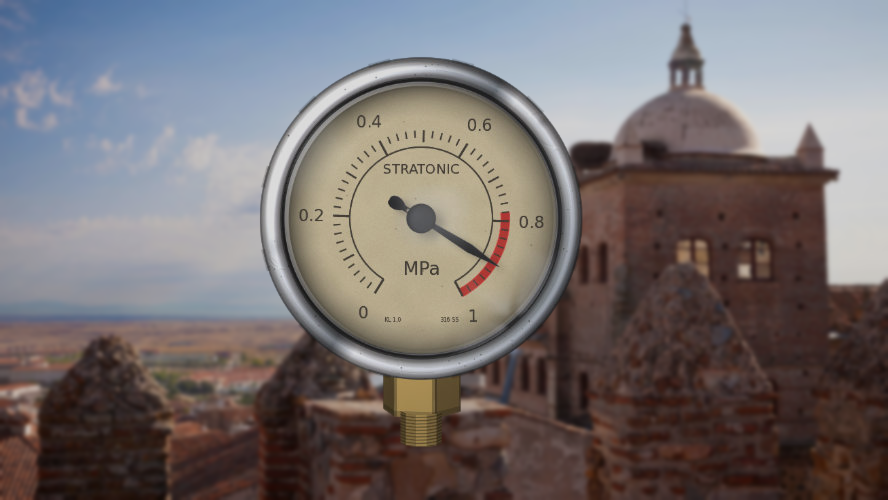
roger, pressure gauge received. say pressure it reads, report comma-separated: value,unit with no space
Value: 0.9,MPa
